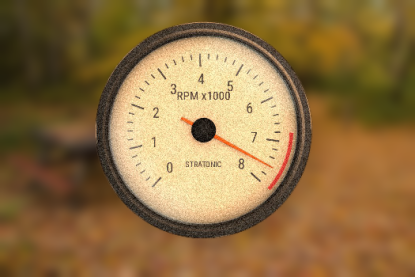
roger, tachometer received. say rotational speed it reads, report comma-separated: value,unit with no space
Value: 7600,rpm
